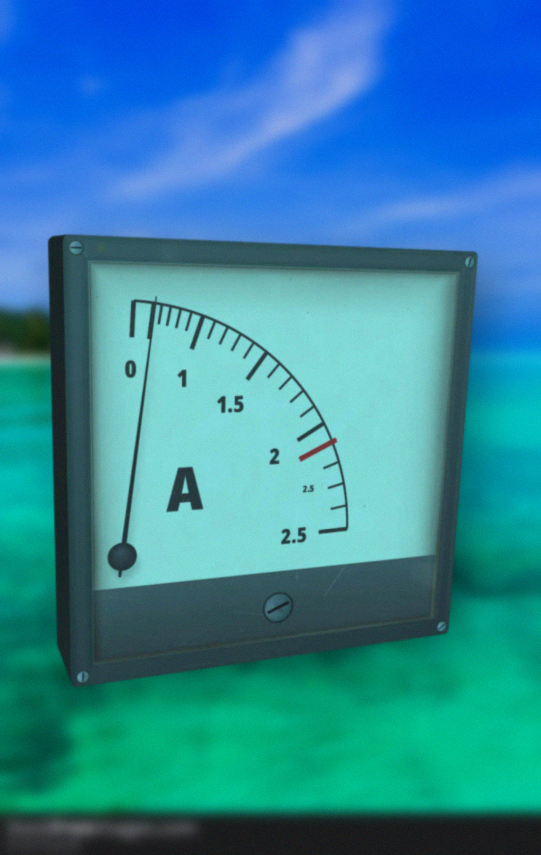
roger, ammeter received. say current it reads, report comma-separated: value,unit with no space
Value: 0.5,A
